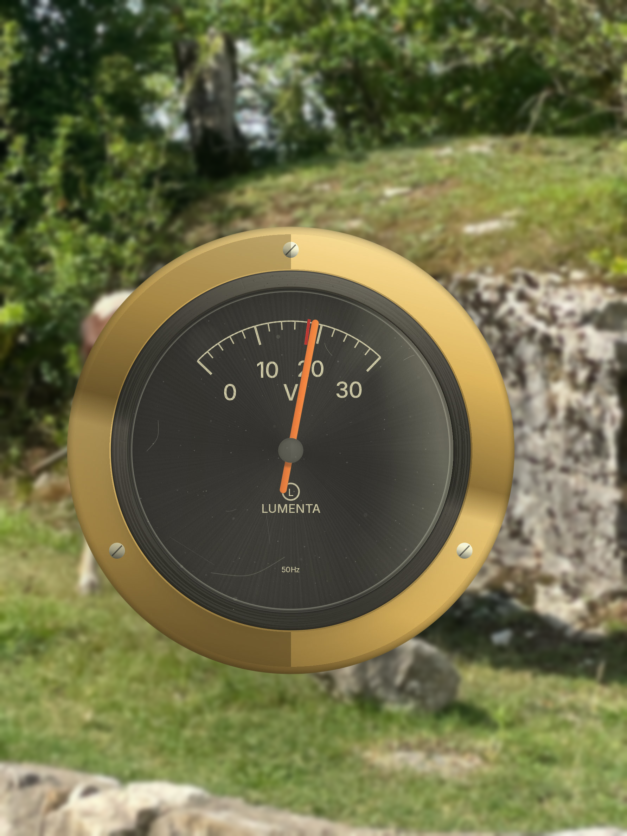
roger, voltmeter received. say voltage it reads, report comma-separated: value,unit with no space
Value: 19,V
